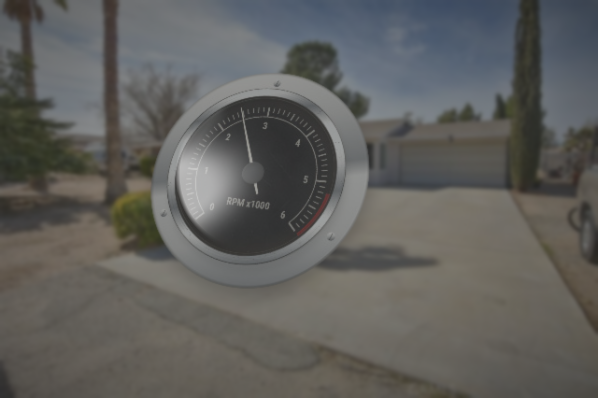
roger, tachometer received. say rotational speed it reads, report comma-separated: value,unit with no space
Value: 2500,rpm
